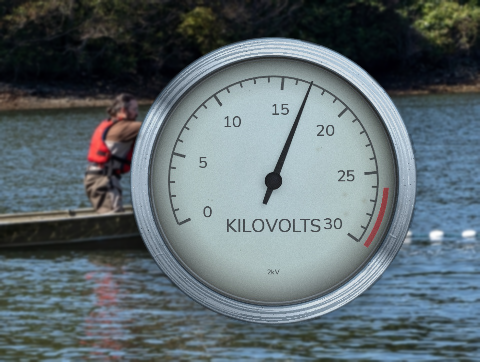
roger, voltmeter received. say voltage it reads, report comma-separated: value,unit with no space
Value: 17,kV
